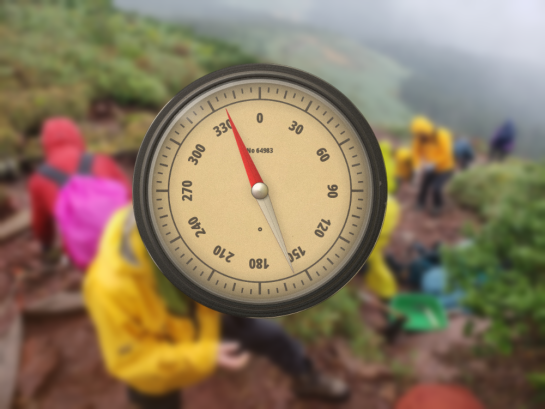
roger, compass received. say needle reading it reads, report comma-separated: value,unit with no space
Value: 337.5,°
